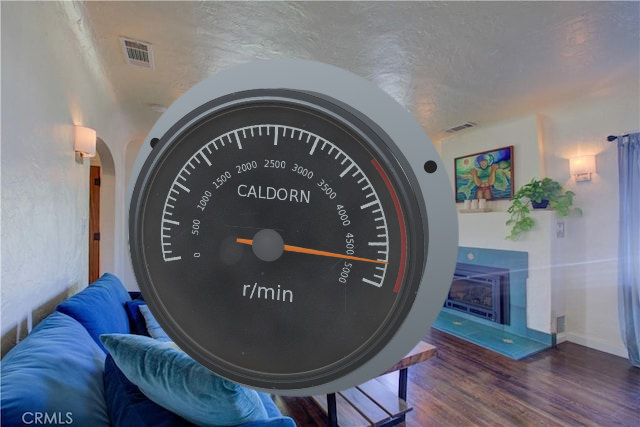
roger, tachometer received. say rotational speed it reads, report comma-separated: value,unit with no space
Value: 4700,rpm
